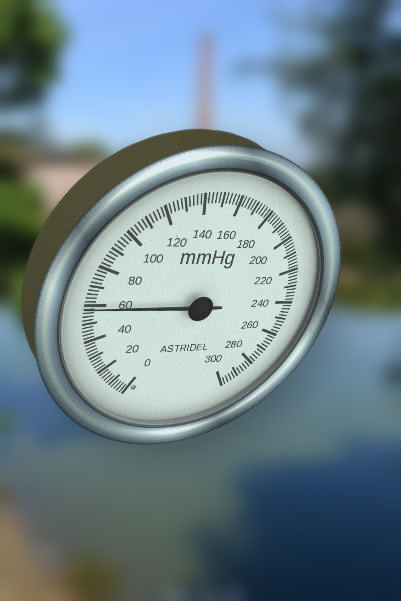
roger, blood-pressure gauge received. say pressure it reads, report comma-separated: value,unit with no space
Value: 60,mmHg
